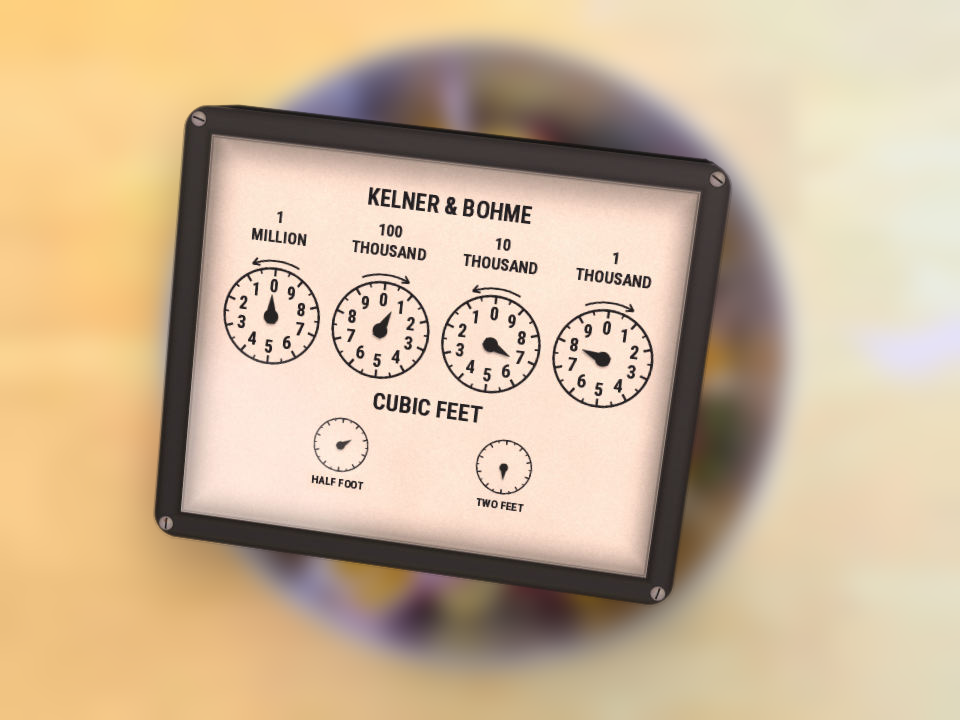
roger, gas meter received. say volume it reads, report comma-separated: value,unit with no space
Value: 6800,ft³
